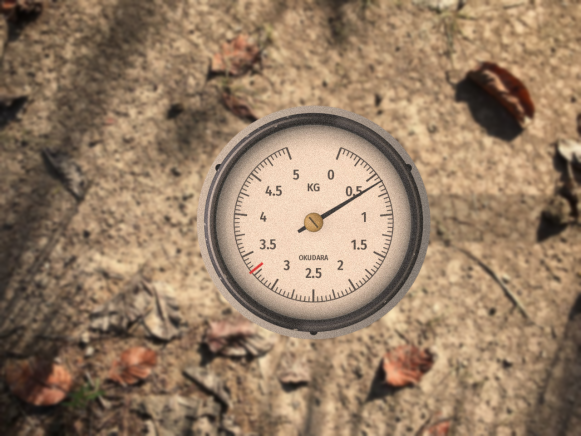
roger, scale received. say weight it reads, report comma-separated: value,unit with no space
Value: 0.6,kg
